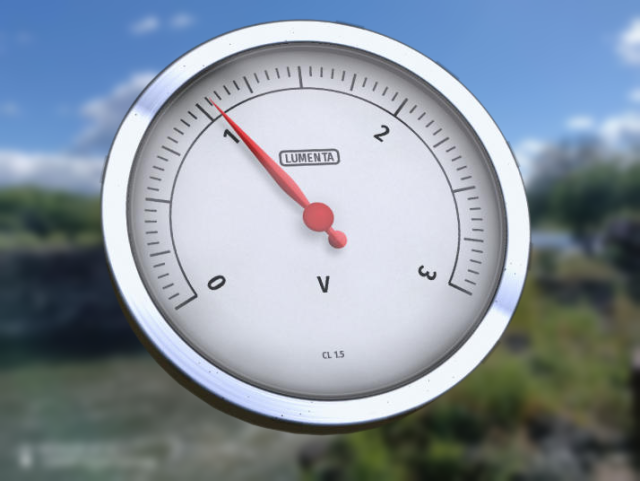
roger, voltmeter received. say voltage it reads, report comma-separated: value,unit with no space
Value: 1.05,V
